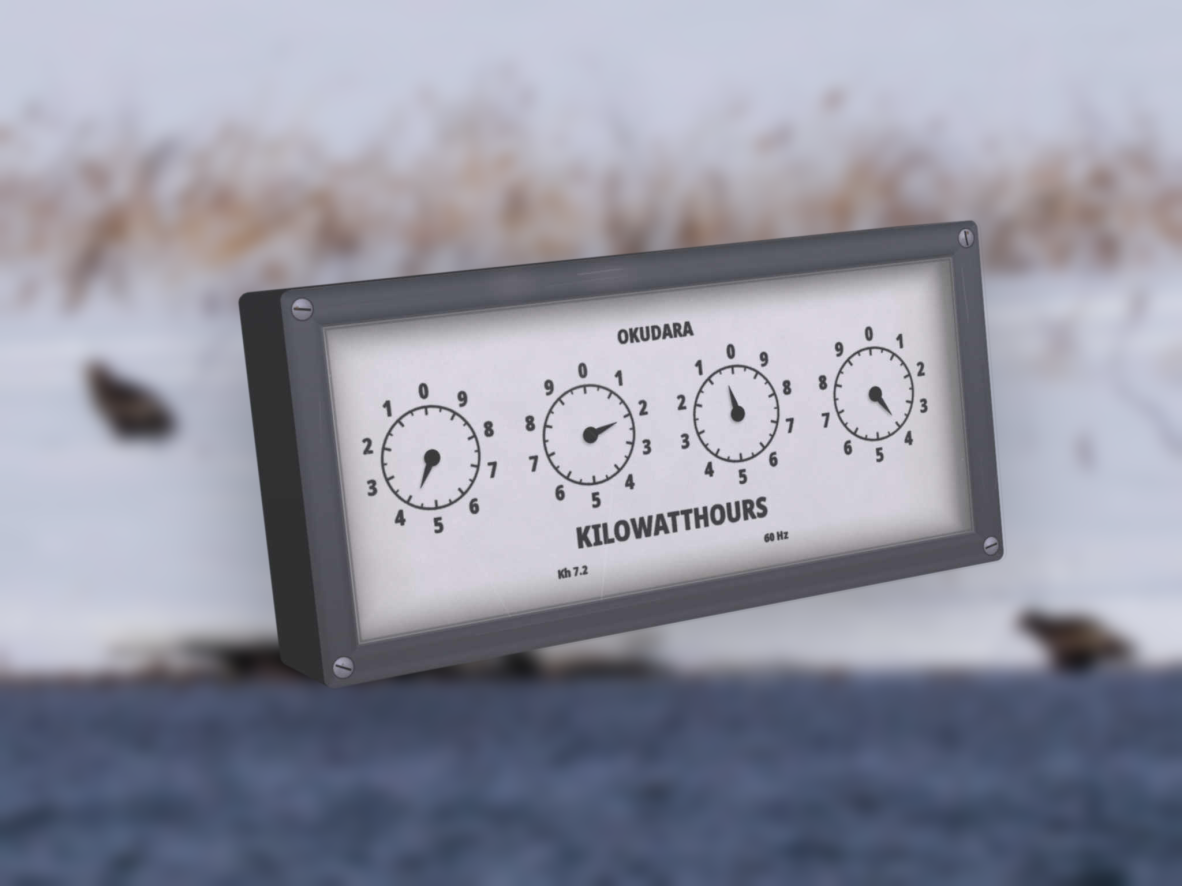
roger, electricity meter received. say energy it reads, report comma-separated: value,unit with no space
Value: 4204,kWh
